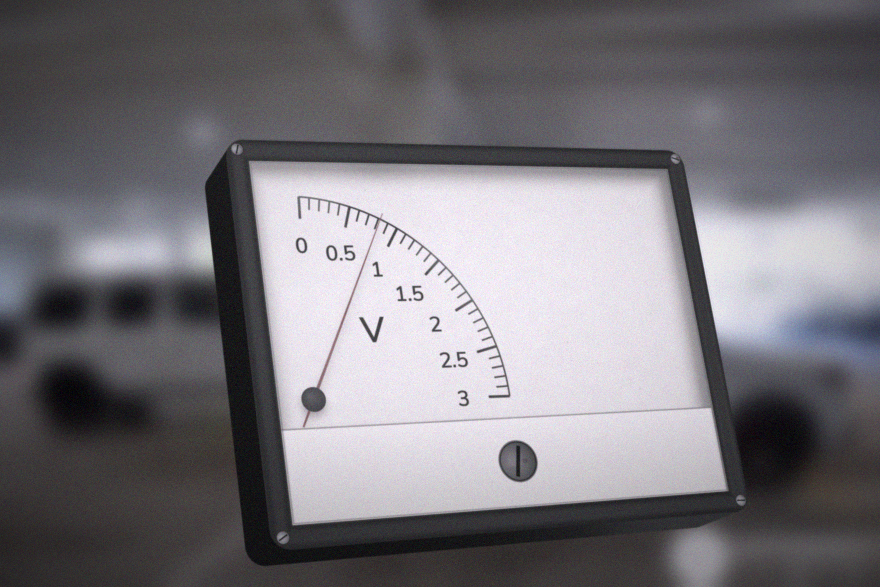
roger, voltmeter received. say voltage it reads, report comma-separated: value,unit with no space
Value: 0.8,V
